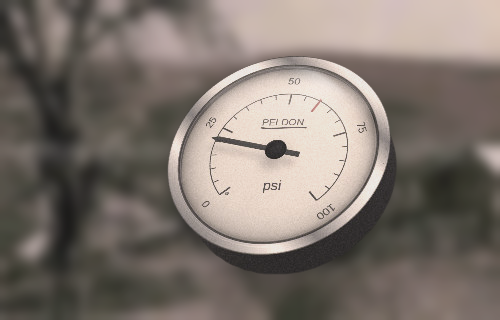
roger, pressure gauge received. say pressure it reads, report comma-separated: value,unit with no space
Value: 20,psi
